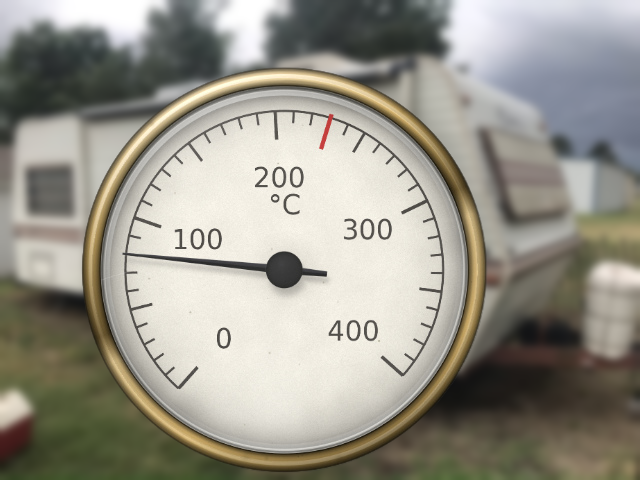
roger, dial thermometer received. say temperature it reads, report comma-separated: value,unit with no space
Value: 80,°C
